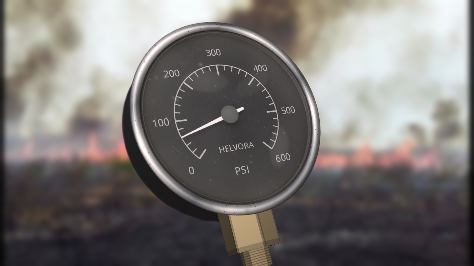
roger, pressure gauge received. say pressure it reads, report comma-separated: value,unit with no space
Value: 60,psi
